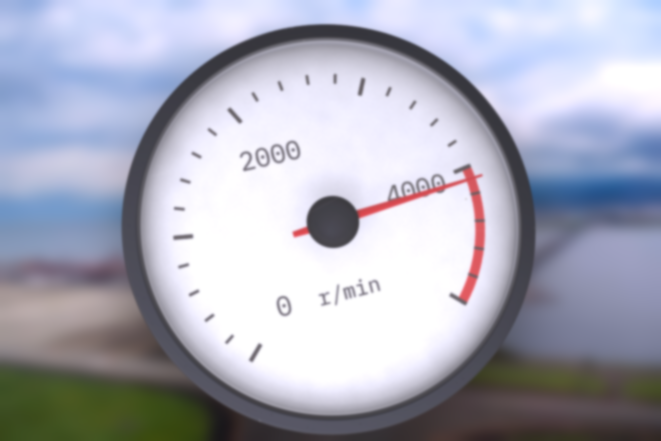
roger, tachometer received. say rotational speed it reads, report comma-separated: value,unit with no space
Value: 4100,rpm
